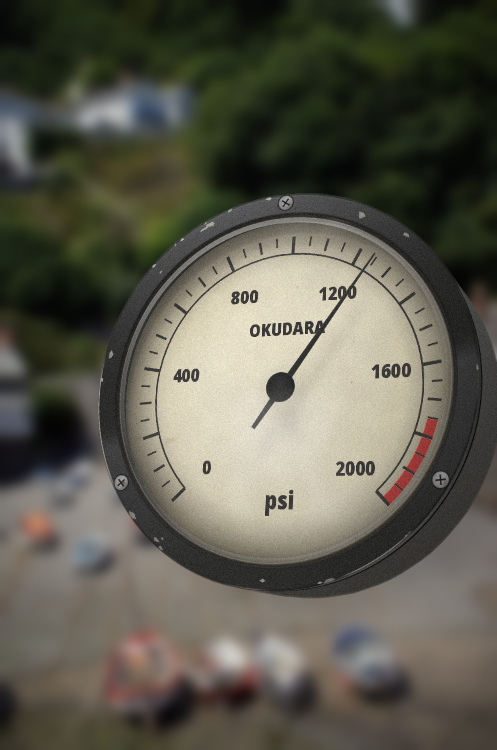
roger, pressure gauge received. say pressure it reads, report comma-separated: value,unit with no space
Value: 1250,psi
